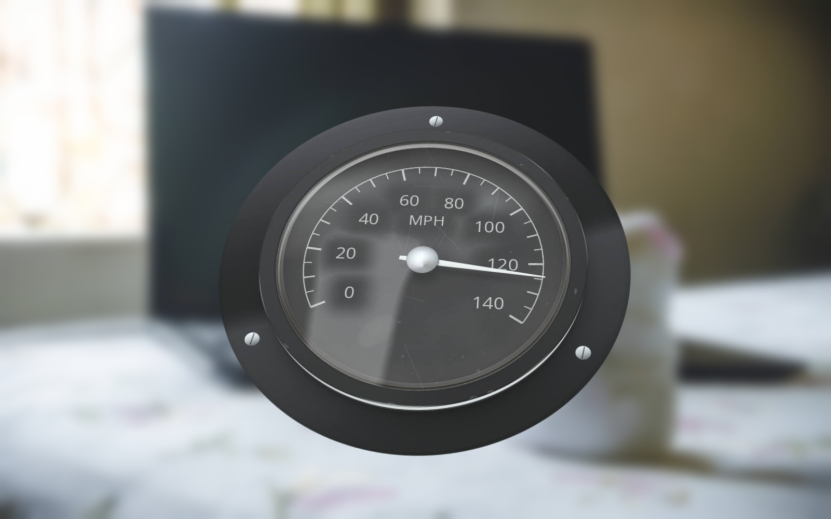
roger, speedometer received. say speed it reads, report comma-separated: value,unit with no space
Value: 125,mph
